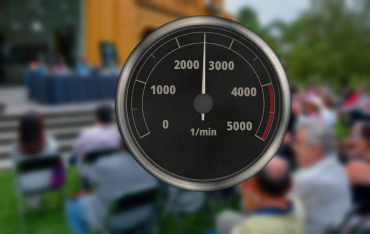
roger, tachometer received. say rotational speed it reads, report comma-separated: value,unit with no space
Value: 2500,rpm
